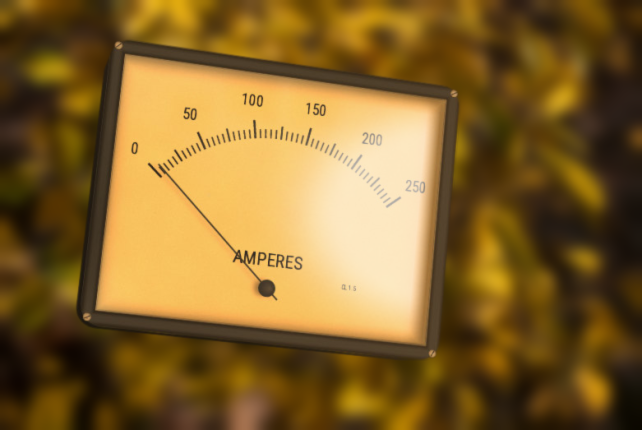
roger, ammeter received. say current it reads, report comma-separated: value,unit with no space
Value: 5,A
